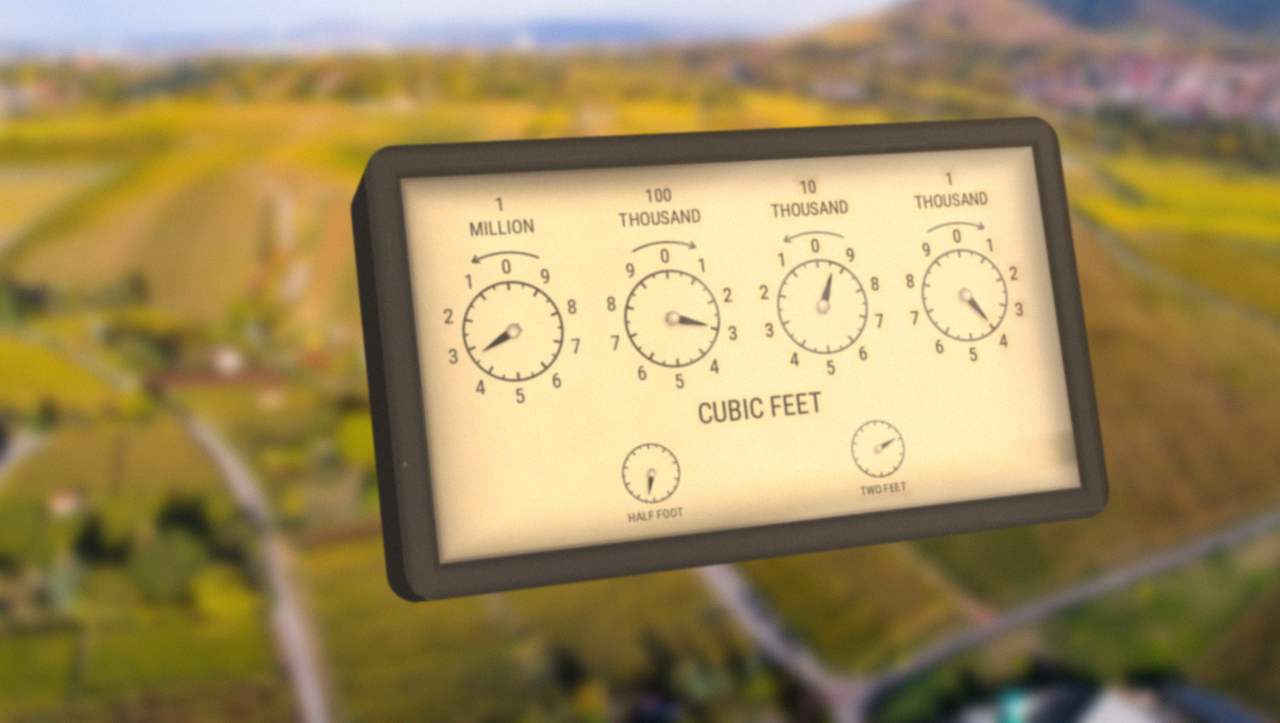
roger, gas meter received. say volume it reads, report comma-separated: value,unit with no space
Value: 329400,ft³
